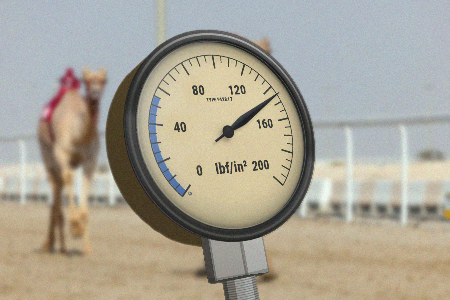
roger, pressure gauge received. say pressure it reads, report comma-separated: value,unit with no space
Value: 145,psi
